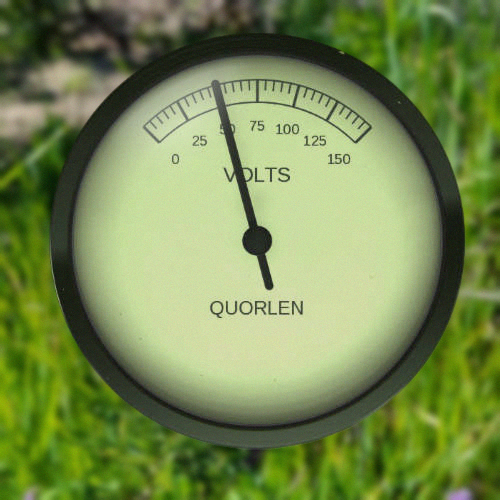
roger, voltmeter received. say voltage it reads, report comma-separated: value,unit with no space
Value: 50,V
